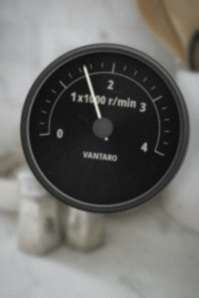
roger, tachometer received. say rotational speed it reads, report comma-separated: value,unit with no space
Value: 1500,rpm
